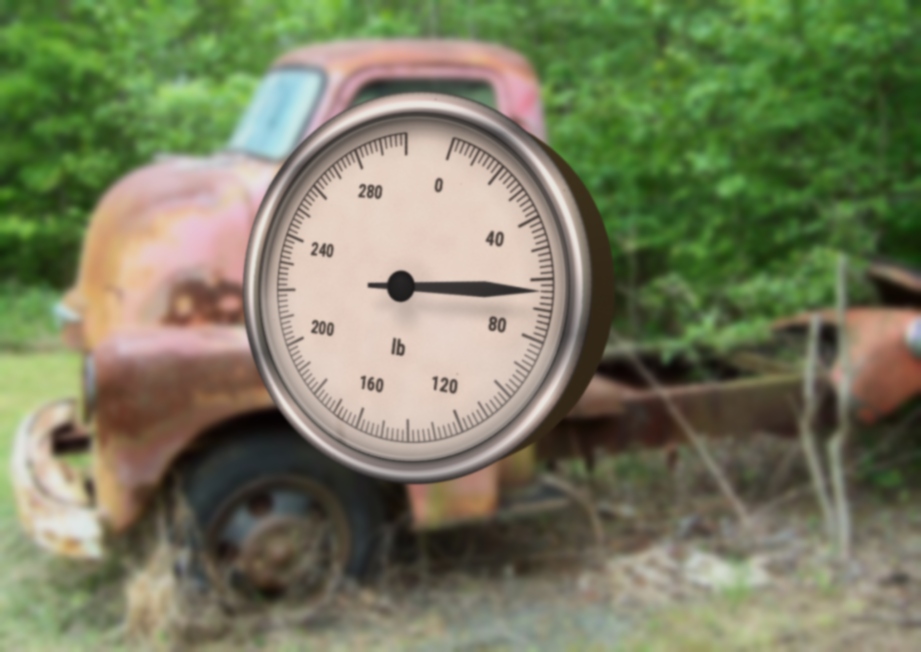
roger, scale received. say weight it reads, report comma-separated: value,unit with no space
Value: 64,lb
